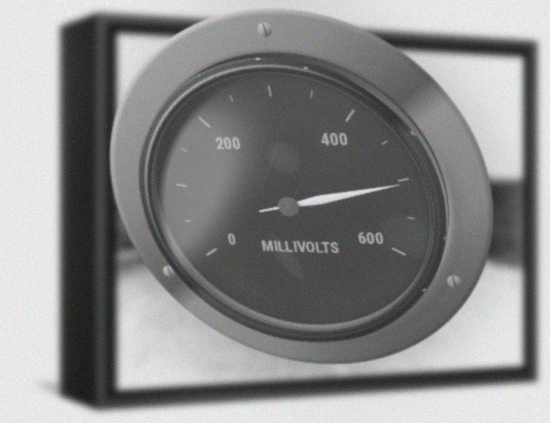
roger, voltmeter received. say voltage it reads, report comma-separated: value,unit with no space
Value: 500,mV
